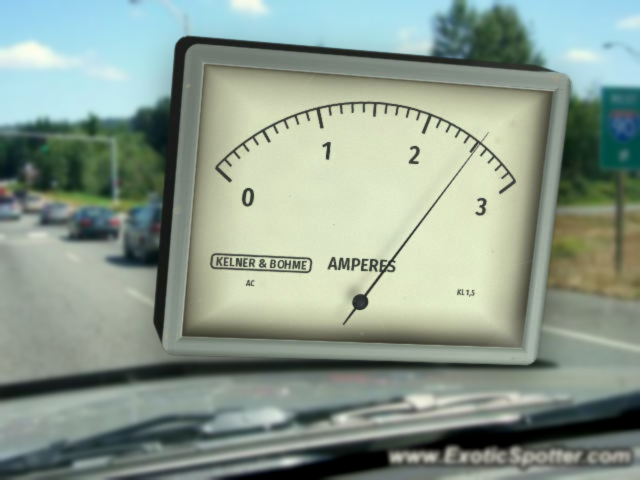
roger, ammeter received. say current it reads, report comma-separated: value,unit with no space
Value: 2.5,A
